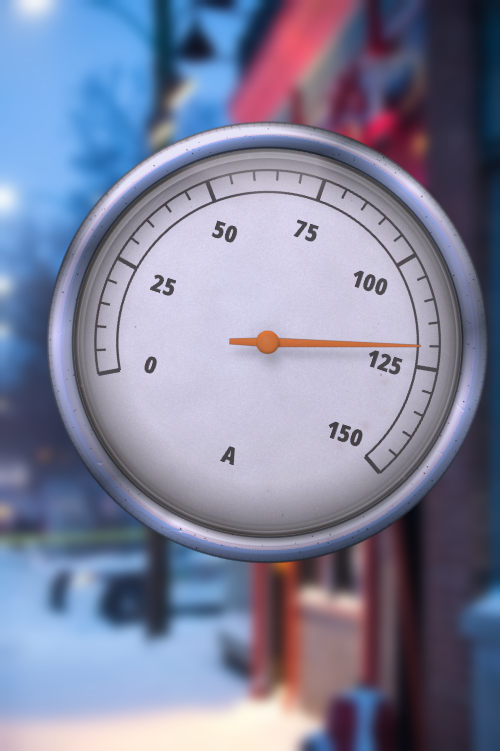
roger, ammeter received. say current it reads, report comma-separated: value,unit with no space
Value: 120,A
